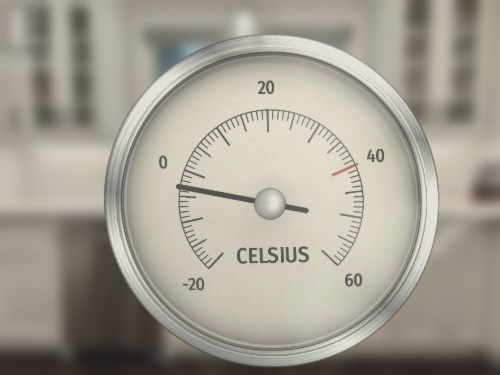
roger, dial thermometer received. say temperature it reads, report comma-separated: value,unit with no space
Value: -3,°C
